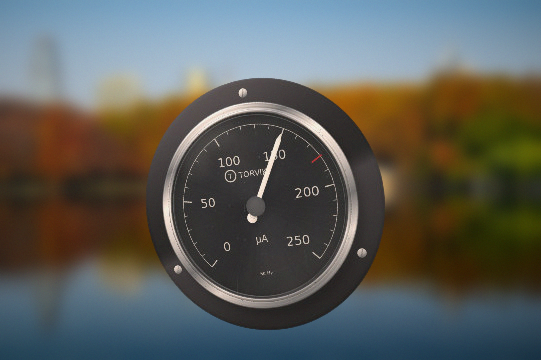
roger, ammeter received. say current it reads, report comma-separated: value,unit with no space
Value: 150,µA
